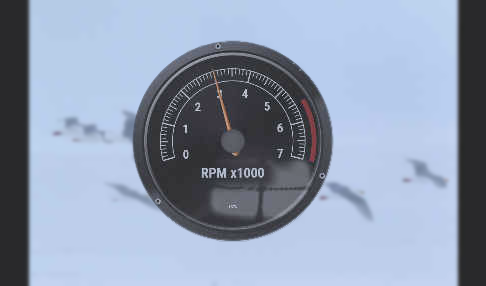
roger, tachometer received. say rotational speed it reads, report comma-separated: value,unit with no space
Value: 3000,rpm
